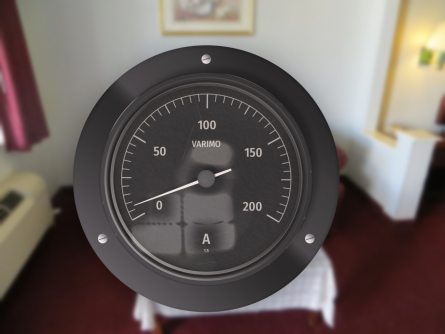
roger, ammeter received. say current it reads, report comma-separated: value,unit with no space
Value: 7.5,A
